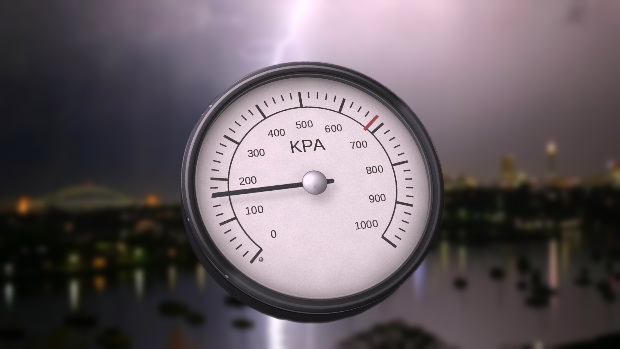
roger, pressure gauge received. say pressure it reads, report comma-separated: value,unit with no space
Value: 160,kPa
